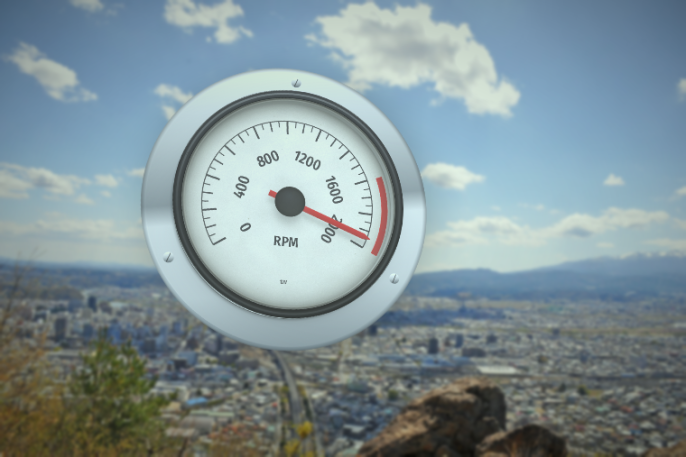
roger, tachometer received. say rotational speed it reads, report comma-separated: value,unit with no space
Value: 1950,rpm
